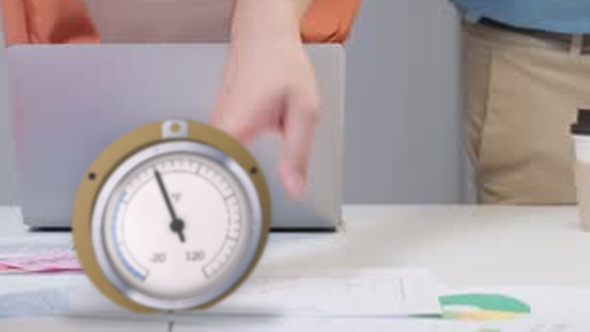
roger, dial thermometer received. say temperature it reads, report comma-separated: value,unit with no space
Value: 40,°F
